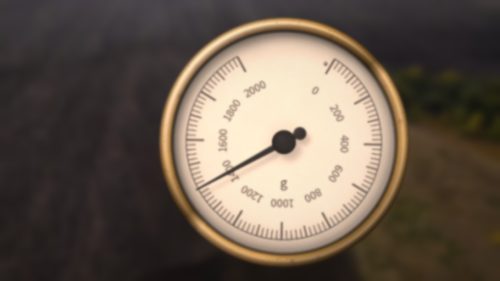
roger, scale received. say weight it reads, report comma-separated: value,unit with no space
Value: 1400,g
